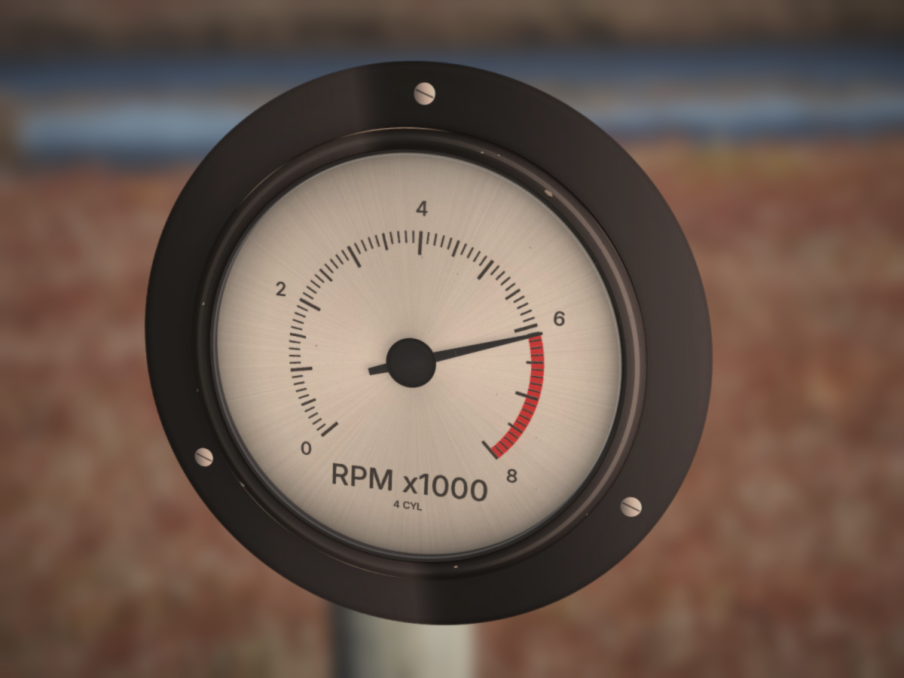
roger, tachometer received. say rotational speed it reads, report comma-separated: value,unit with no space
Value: 6100,rpm
